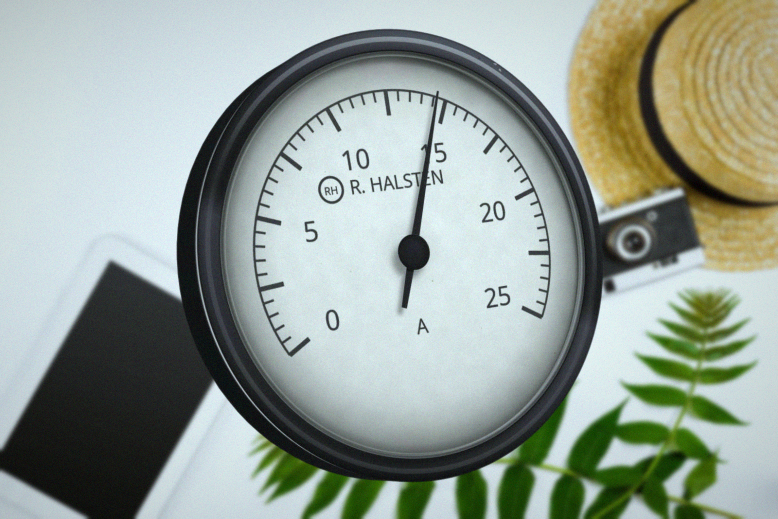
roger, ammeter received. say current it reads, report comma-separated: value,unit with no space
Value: 14.5,A
